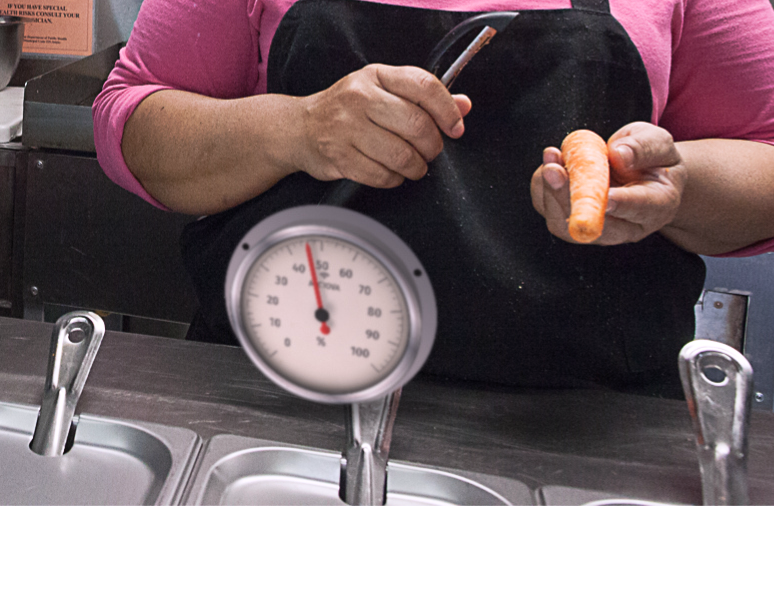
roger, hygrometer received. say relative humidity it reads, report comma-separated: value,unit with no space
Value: 46,%
